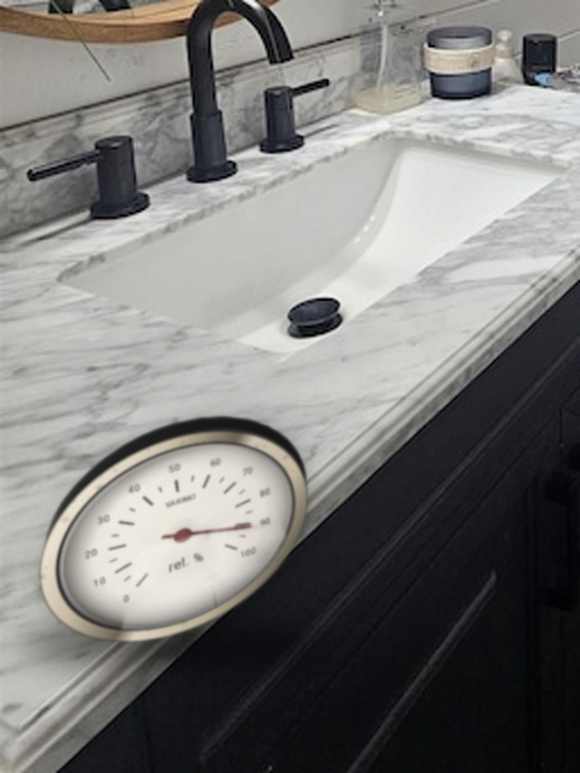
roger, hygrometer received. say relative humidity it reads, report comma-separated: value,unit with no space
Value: 90,%
